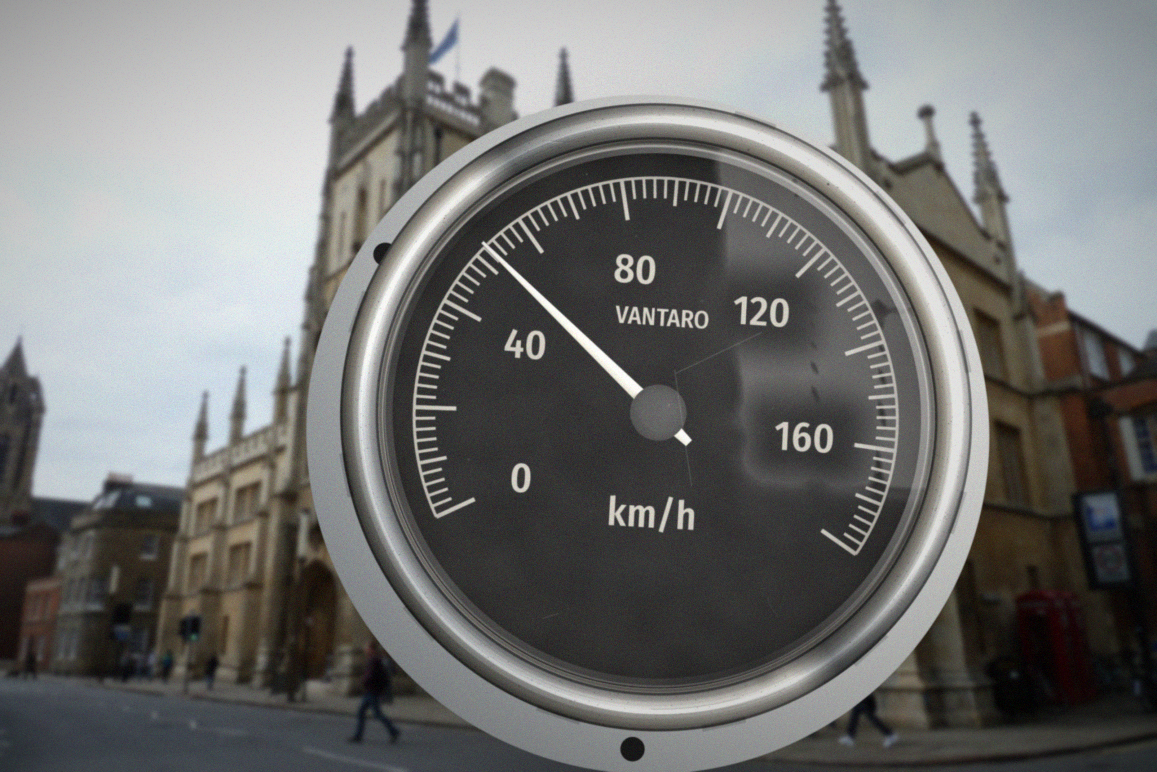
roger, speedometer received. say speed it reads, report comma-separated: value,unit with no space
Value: 52,km/h
